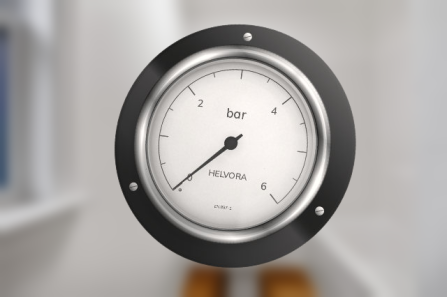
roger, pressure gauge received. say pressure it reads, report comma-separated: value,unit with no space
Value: 0,bar
